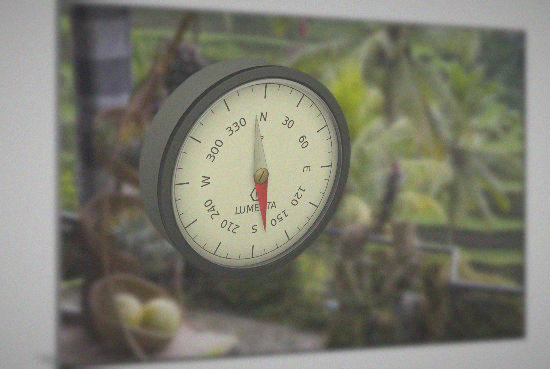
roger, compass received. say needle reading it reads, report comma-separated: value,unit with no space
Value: 170,°
